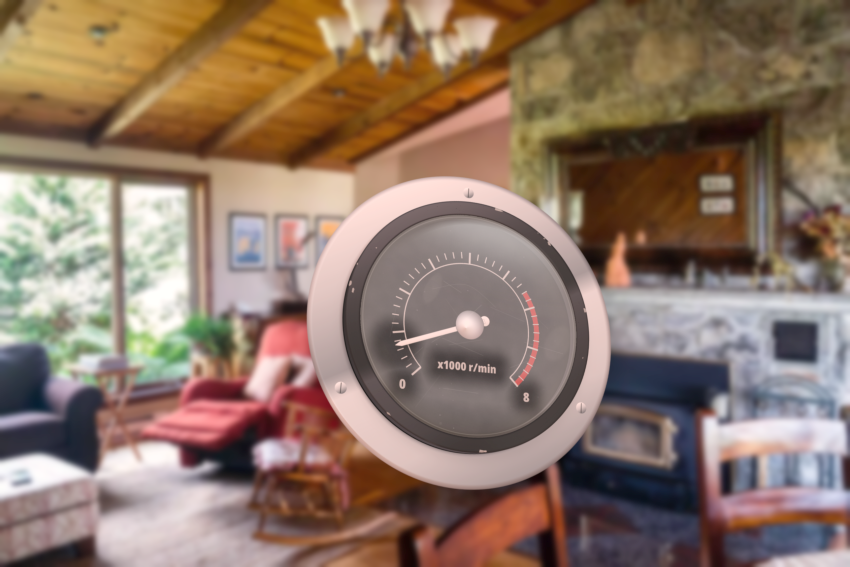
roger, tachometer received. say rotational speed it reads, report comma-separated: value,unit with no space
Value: 700,rpm
